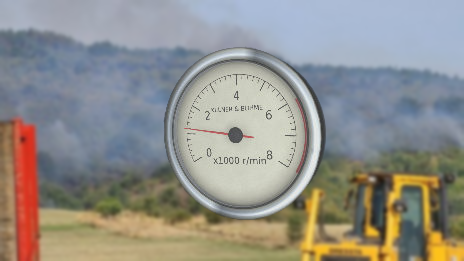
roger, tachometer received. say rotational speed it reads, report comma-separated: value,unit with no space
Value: 1200,rpm
